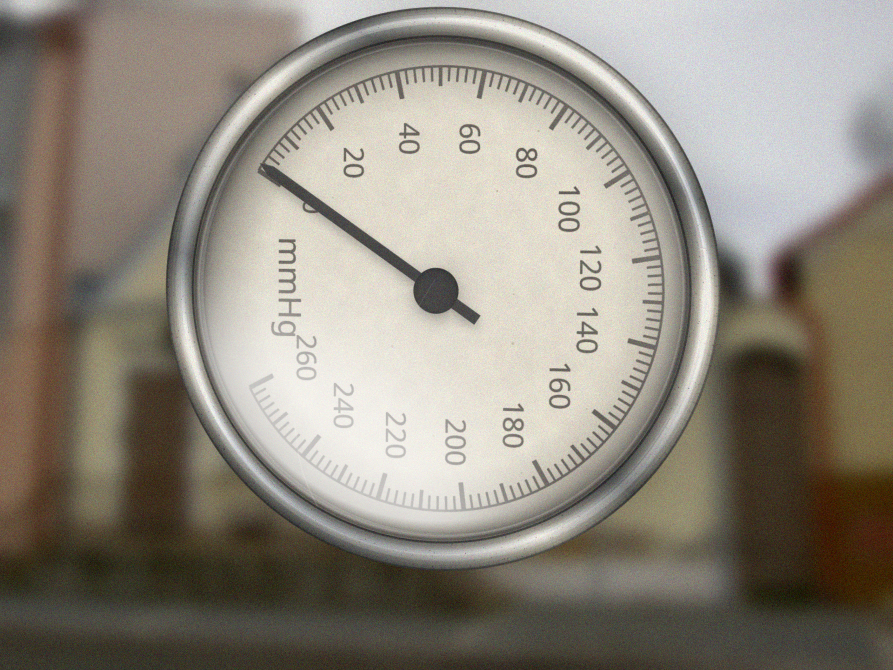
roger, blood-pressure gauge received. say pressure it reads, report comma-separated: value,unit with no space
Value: 2,mmHg
